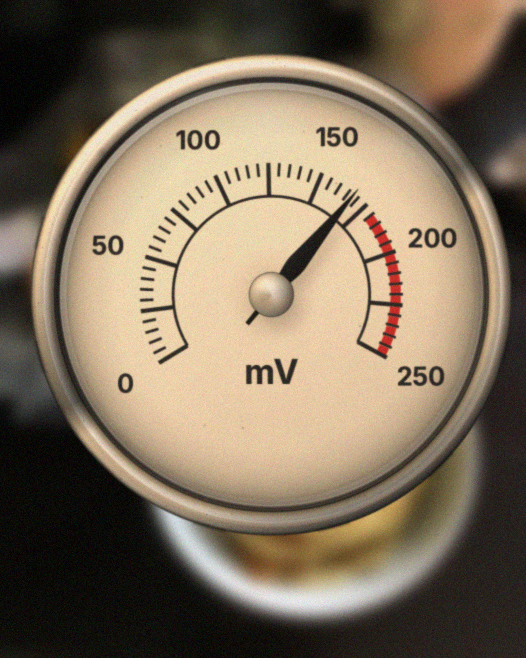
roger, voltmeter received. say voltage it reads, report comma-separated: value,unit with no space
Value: 167.5,mV
